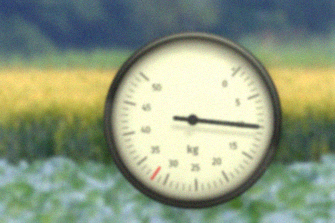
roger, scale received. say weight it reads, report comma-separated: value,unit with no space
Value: 10,kg
